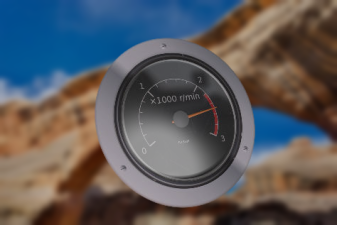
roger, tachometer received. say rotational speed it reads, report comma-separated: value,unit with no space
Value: 2500,rpm
